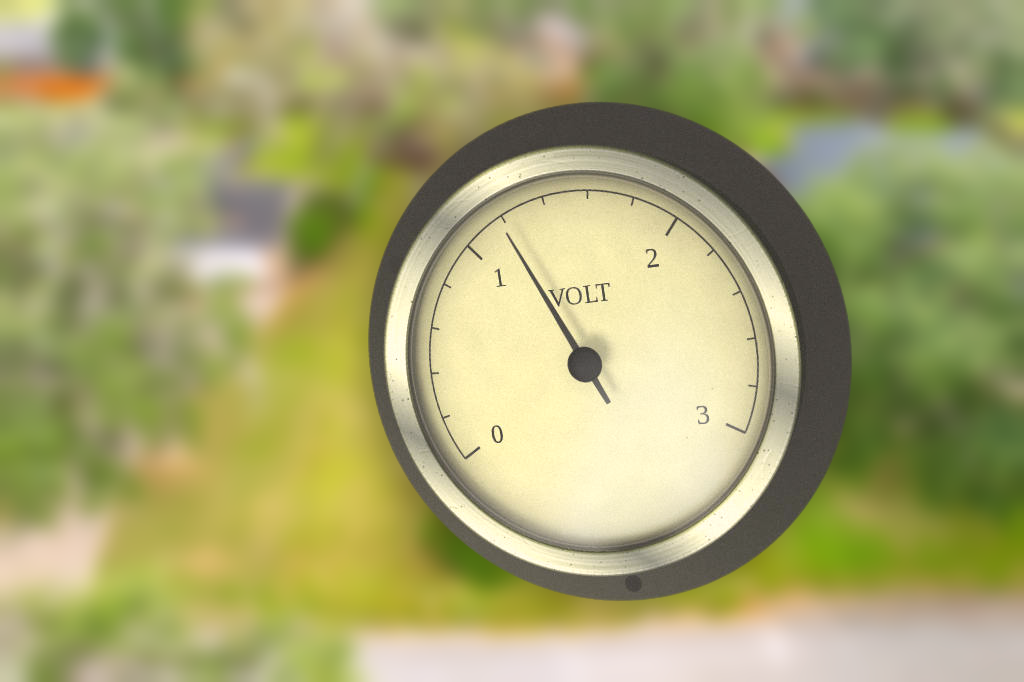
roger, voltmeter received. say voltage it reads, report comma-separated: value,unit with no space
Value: 1.2,V
